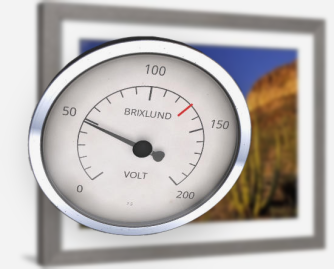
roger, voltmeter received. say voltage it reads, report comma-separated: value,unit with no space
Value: 50,V
